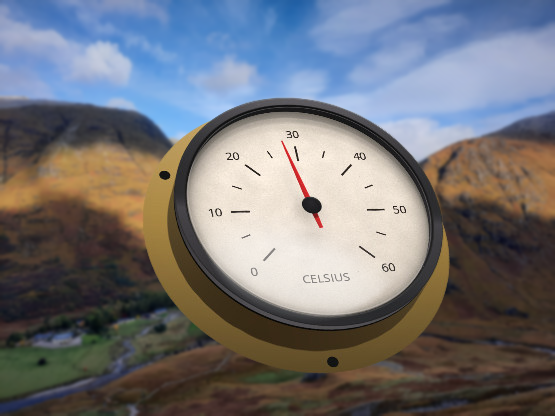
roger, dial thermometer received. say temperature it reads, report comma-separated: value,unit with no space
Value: 27.5,°C
